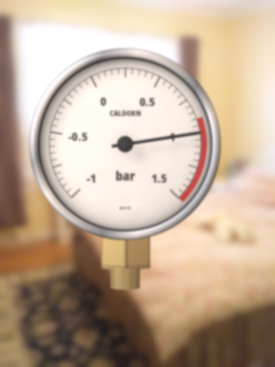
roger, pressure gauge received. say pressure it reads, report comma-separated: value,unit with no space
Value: 1,bar
